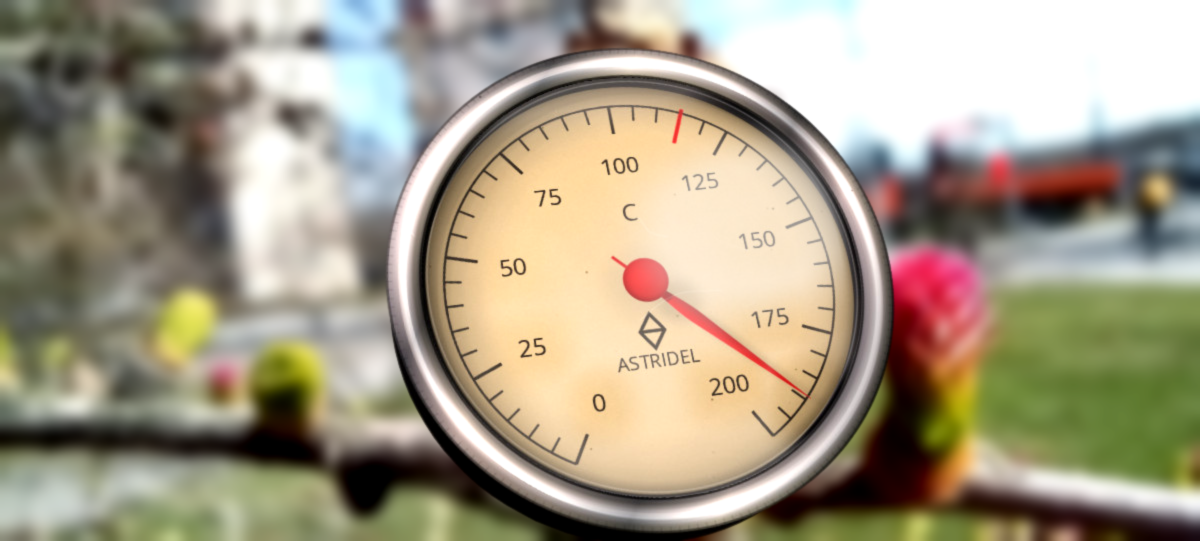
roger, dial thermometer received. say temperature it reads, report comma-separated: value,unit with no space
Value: 190,°C
